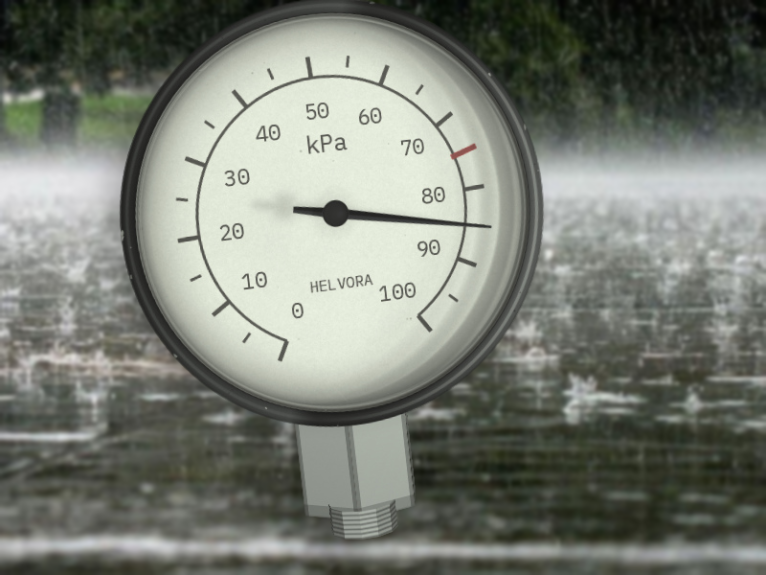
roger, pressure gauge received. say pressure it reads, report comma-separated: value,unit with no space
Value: 85,kPa
